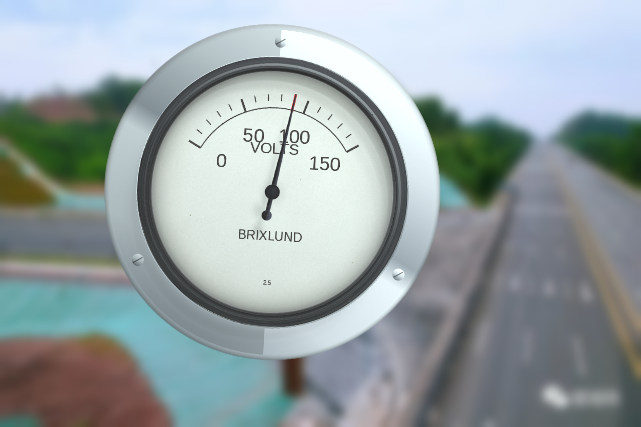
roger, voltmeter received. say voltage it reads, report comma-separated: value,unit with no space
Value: 90,V
